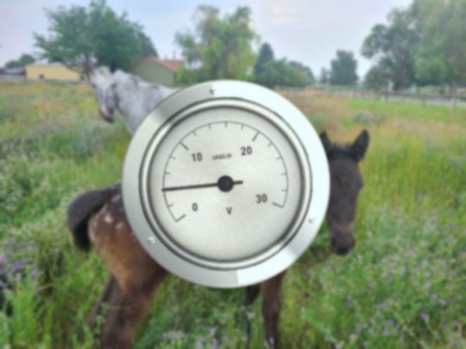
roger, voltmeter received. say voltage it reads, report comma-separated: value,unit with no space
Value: 4,V
